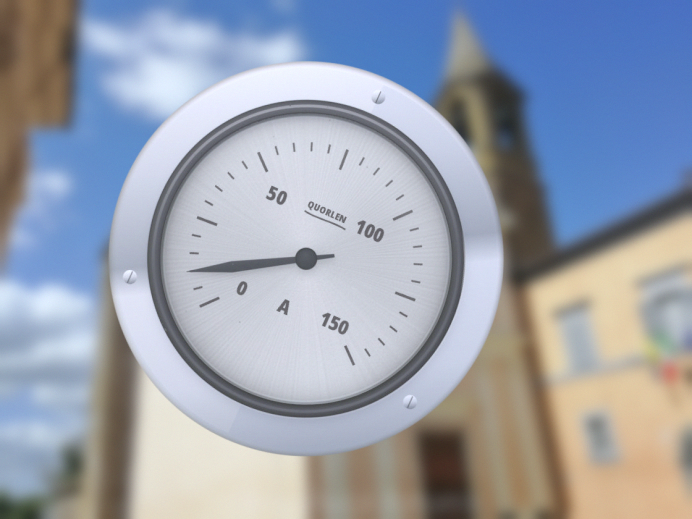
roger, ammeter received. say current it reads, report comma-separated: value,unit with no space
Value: 10,A
